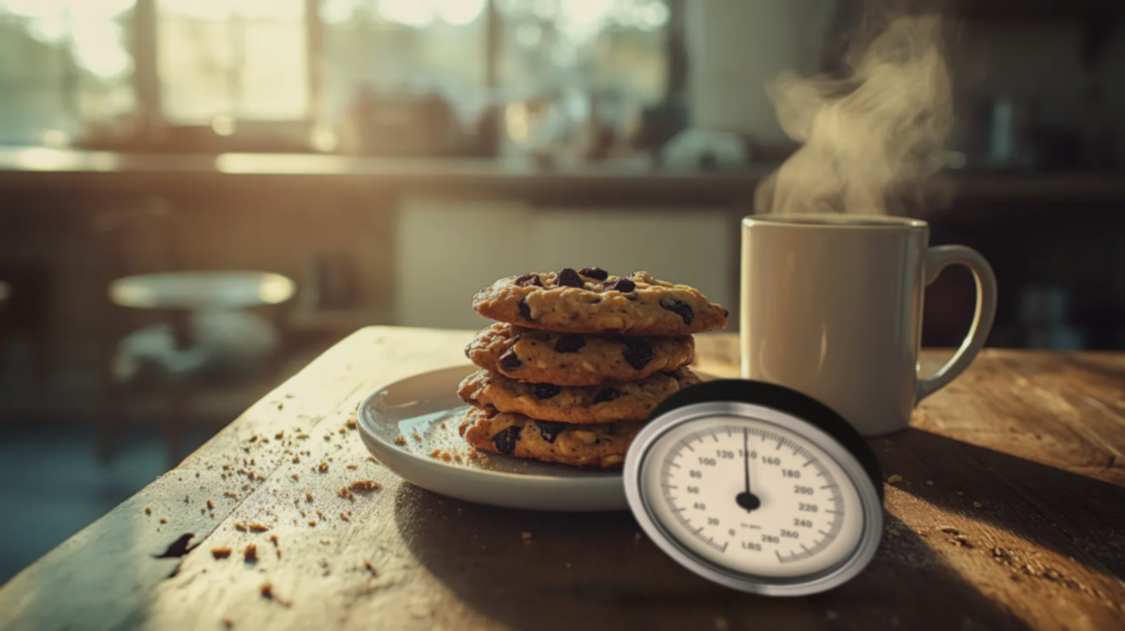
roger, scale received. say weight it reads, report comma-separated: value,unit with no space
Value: 140,lb
